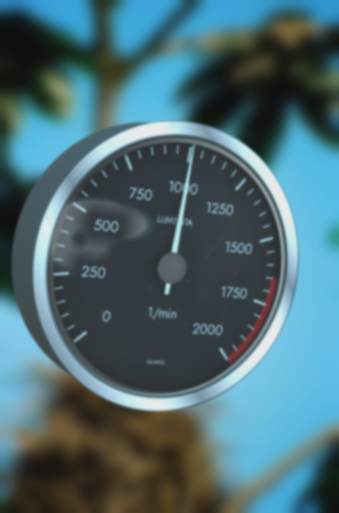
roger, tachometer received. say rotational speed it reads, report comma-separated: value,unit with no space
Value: 1000,rpm
